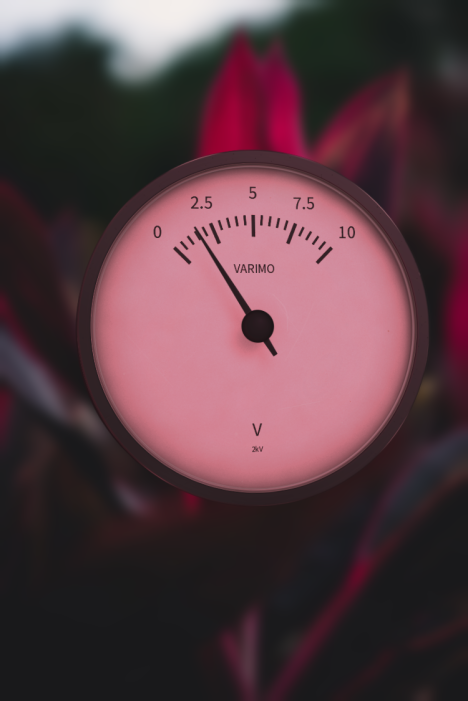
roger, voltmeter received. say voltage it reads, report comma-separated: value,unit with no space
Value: 1.5,V
